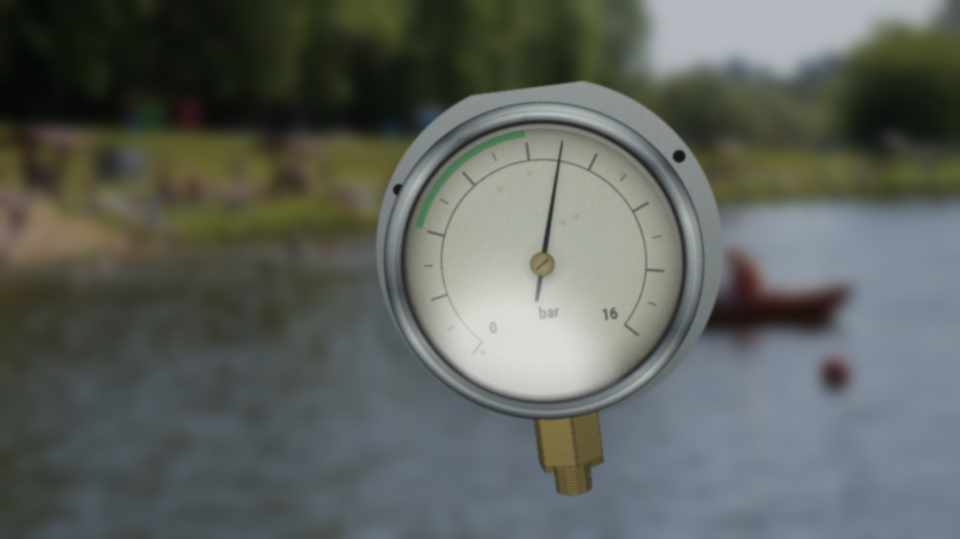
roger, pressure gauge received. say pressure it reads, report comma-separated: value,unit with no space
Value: 9,bar
